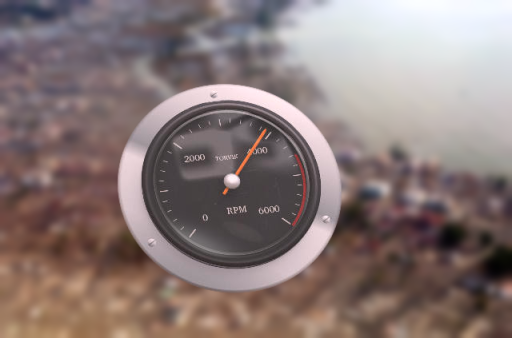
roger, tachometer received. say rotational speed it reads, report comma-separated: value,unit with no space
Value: 3900,rpm
